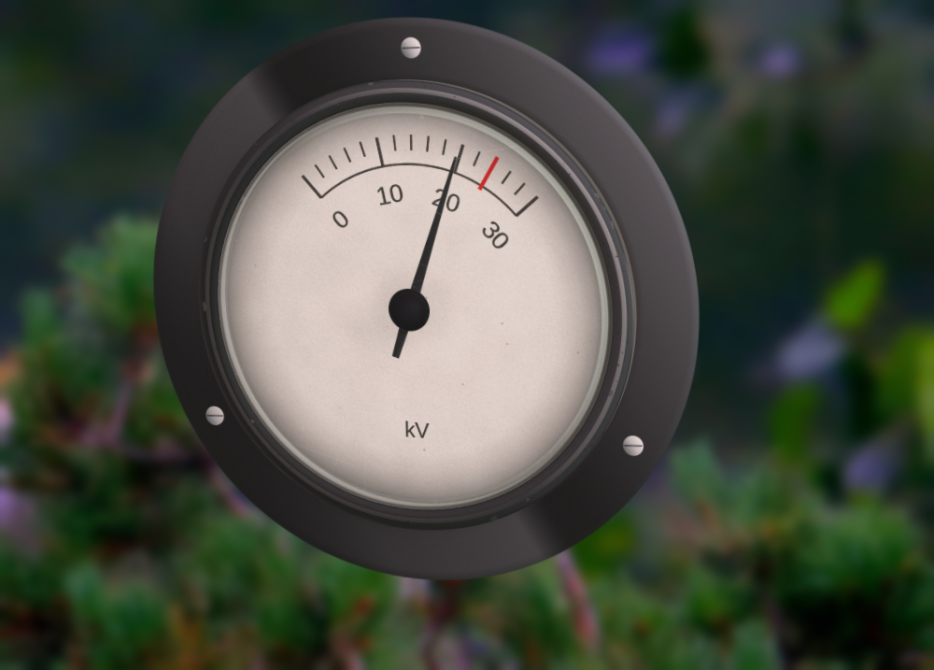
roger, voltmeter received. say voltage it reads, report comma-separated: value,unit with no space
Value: 20,kV
